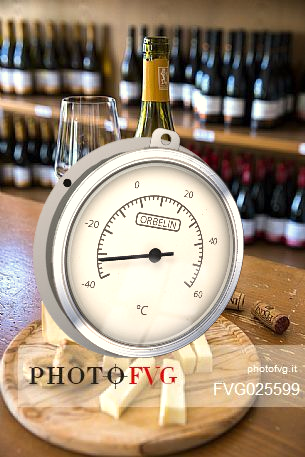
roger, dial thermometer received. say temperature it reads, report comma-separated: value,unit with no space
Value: -32,°C
